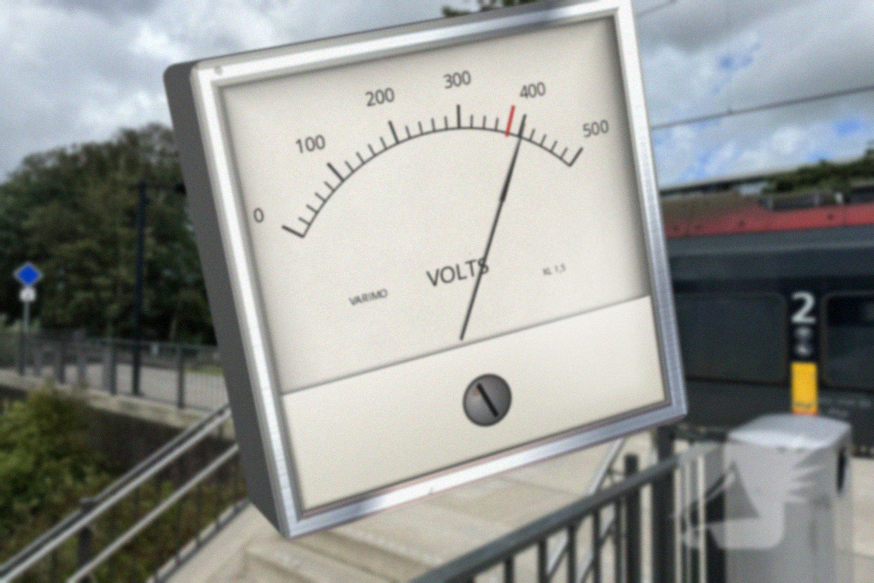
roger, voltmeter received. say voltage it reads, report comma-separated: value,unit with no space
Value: 400,V
